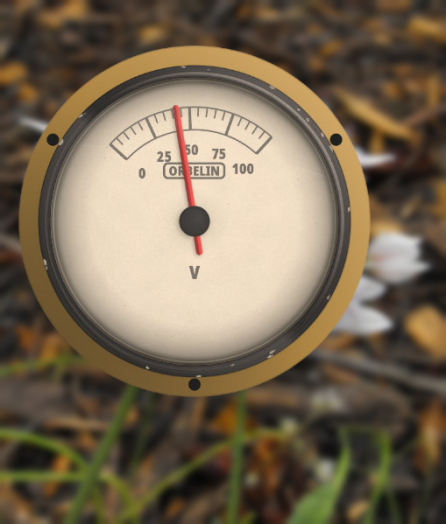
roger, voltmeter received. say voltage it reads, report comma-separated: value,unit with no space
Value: 42.5,V
